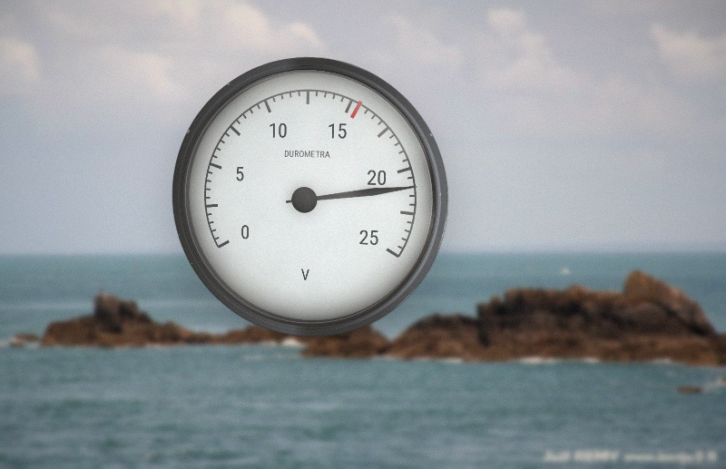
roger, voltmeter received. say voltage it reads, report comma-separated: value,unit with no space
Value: 21,V
